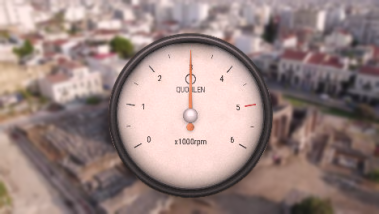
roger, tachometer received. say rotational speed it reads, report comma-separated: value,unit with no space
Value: 3000,rpm
